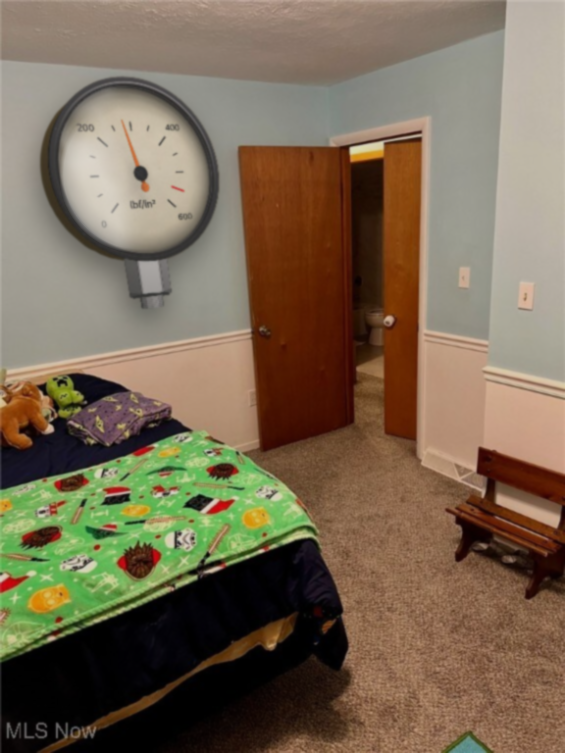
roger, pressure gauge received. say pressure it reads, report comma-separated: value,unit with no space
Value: 275,psi
